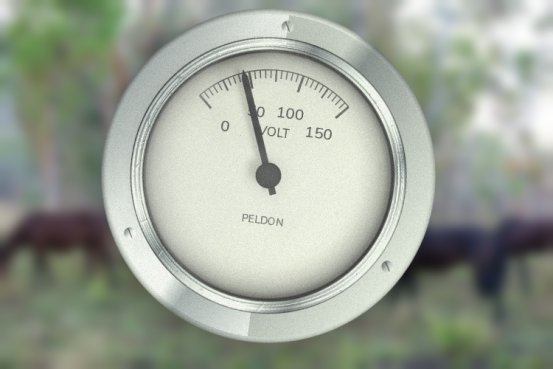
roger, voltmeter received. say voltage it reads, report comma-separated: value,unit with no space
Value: 45,V
